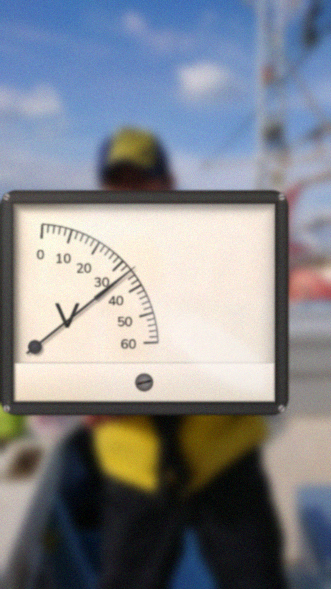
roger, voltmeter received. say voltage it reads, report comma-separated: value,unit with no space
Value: 34,V
